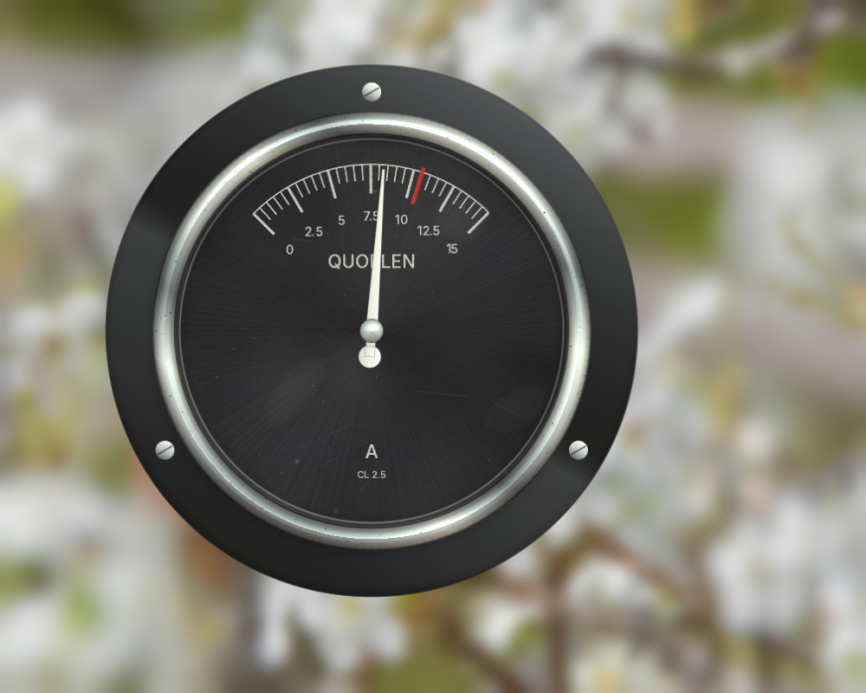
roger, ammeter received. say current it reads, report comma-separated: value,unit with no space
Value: 8.25,A
